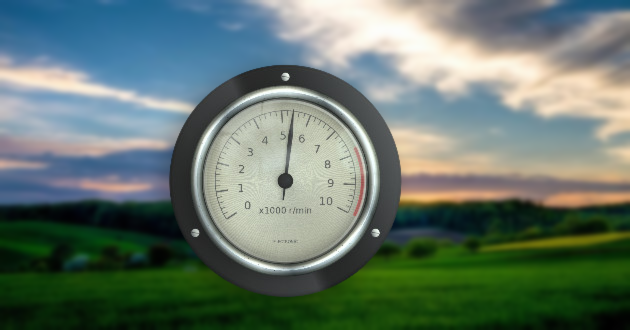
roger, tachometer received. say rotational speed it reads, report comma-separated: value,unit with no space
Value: 5400,rpm
